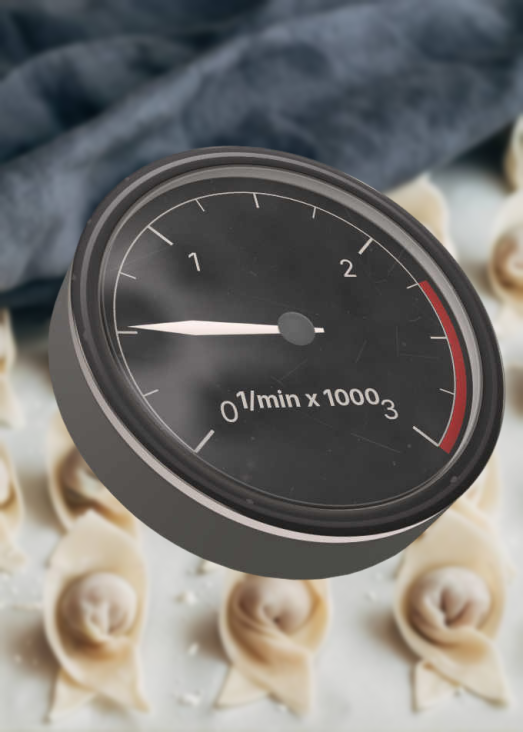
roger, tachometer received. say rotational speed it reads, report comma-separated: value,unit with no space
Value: 500,rpm
